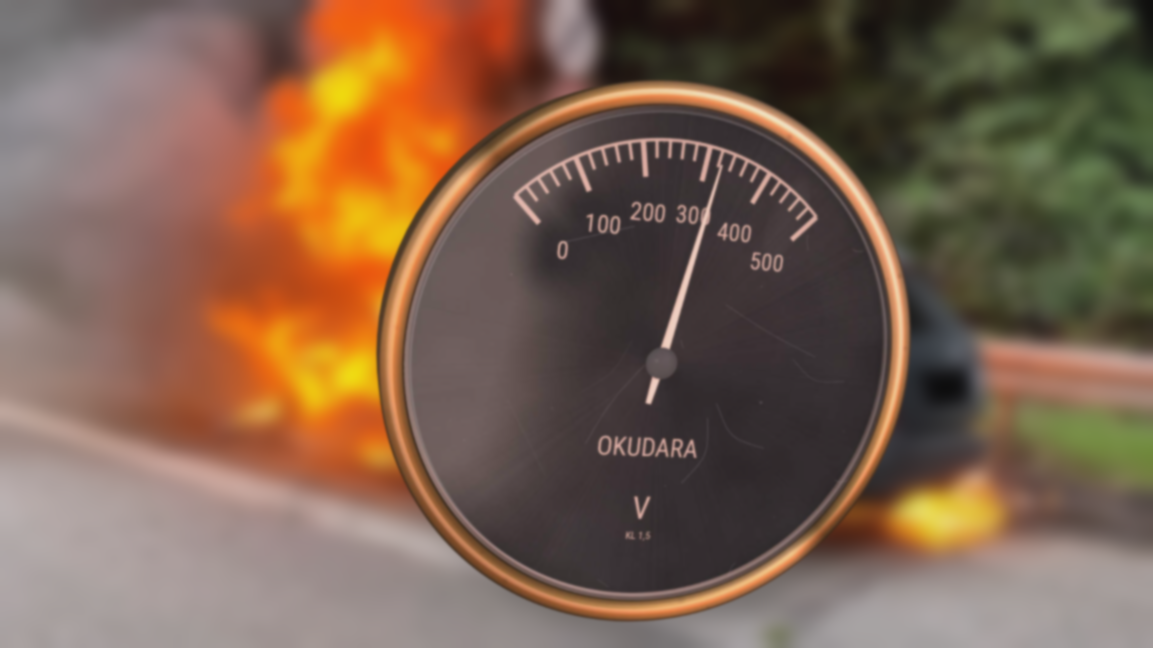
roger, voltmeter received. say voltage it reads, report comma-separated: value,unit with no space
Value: 320,V
